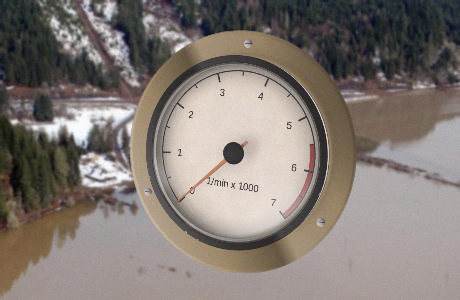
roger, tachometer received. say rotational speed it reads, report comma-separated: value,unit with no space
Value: 0,rpm
